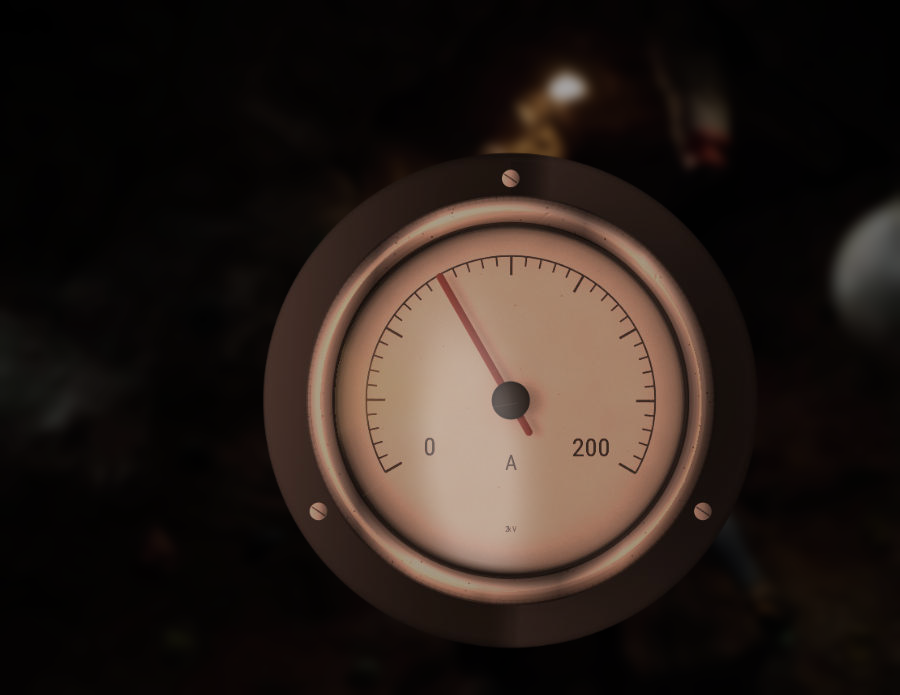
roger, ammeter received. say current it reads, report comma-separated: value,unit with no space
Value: 75,A
